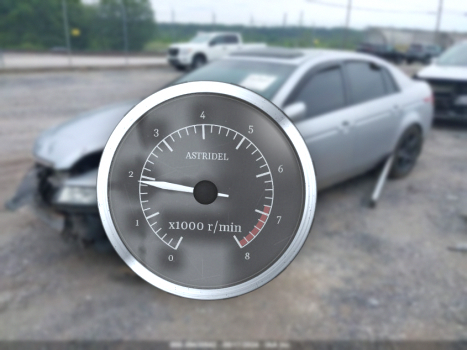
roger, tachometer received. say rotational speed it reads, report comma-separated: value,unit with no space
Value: 1900,rpm
